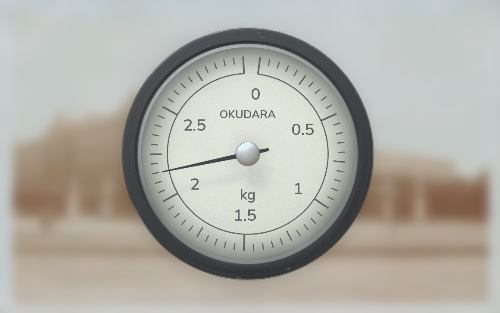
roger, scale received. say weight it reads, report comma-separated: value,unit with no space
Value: 2.15,kg
